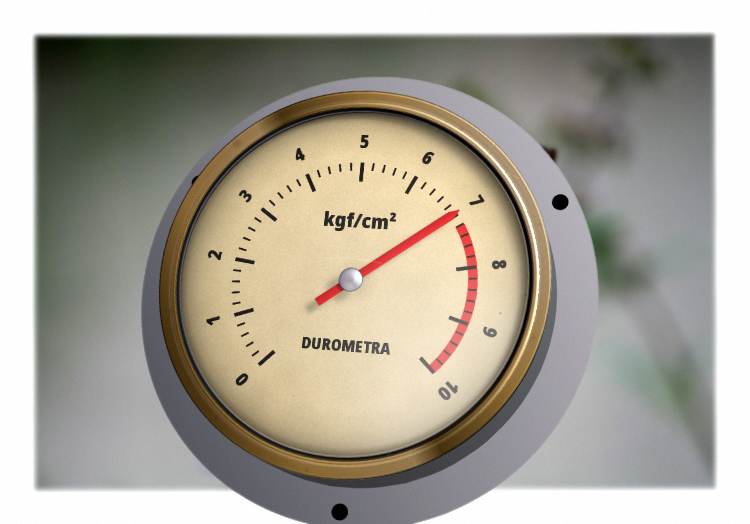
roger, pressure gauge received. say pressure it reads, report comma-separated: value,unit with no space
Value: 7,kg/cm²
